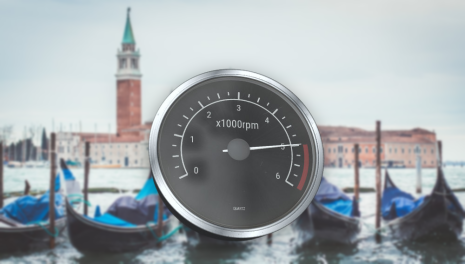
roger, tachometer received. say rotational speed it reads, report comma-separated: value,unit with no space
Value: 5000,rpm
